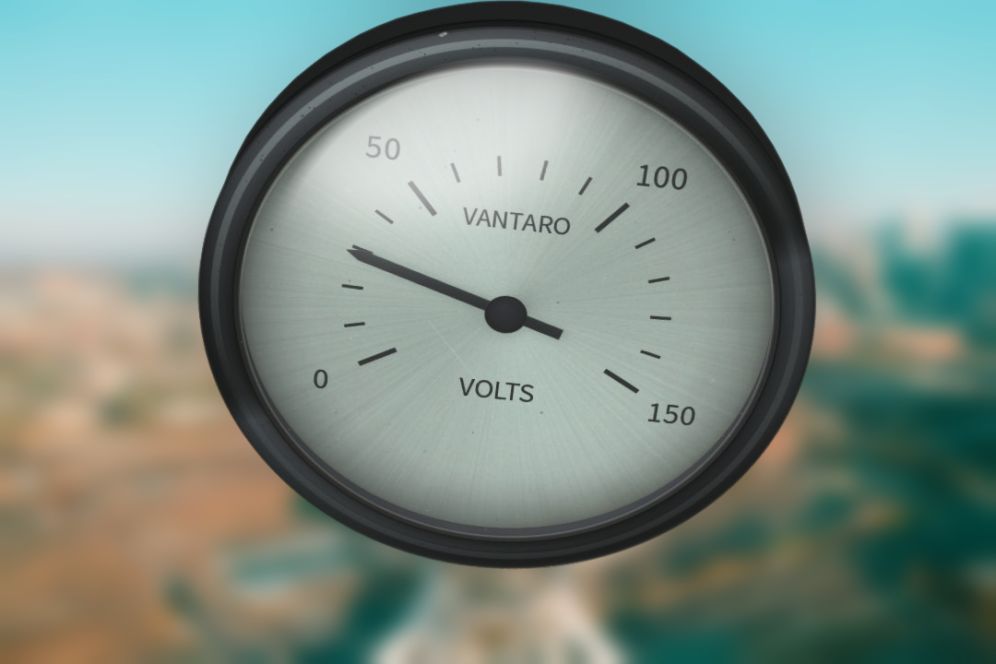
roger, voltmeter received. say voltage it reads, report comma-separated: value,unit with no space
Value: 30,V
